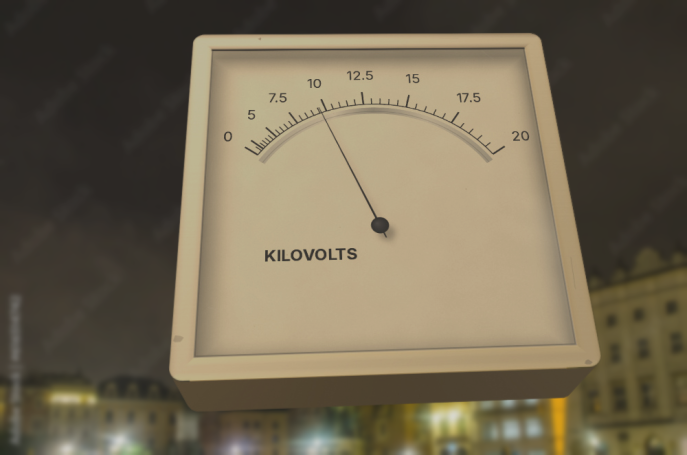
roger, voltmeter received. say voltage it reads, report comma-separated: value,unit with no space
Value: 9.5,kV
